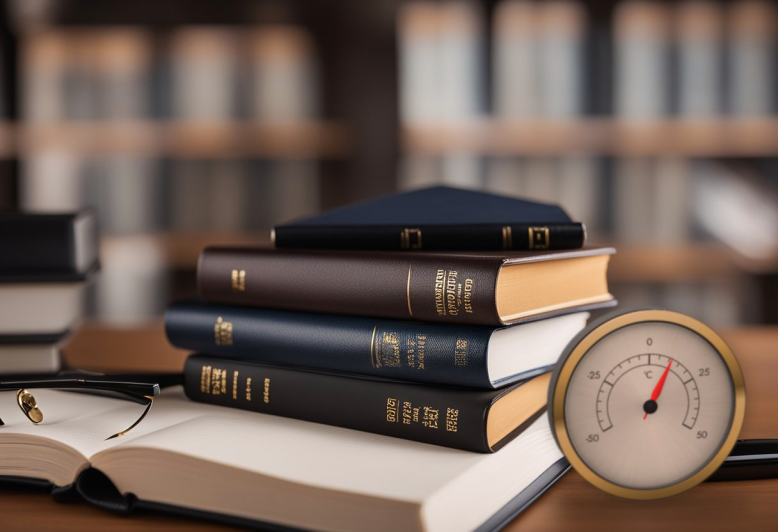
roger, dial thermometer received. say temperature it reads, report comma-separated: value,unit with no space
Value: 10,°C
